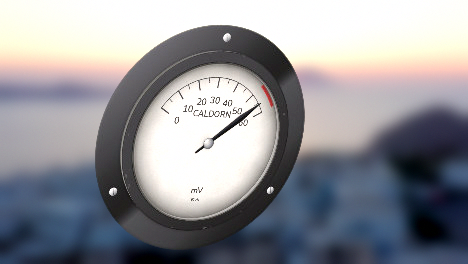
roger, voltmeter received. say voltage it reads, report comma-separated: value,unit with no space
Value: 55,mV
